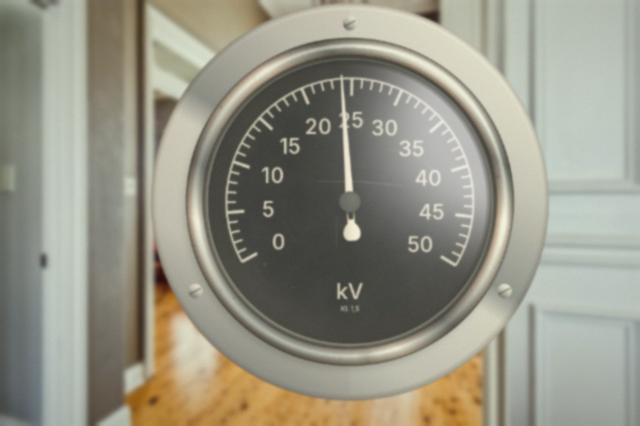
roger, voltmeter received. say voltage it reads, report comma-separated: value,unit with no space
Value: 24,kV
